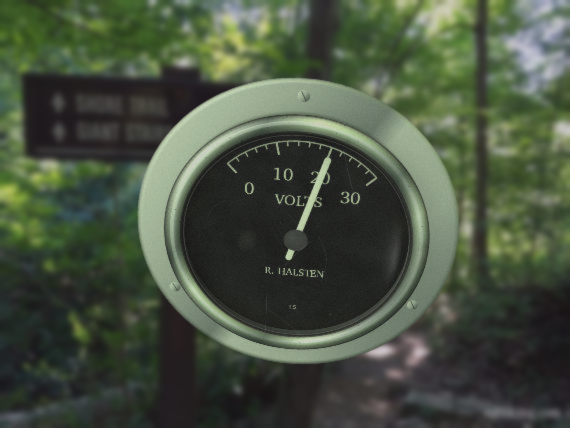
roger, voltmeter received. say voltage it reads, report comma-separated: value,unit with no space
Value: 20,V
